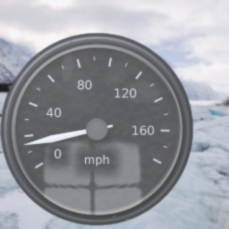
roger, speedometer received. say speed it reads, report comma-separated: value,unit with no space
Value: 15,mph
